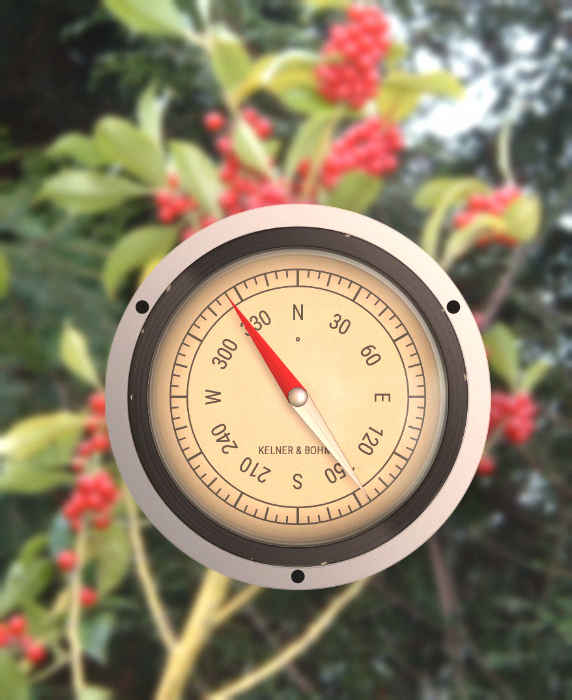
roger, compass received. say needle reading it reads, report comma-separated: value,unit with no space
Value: 325,°
